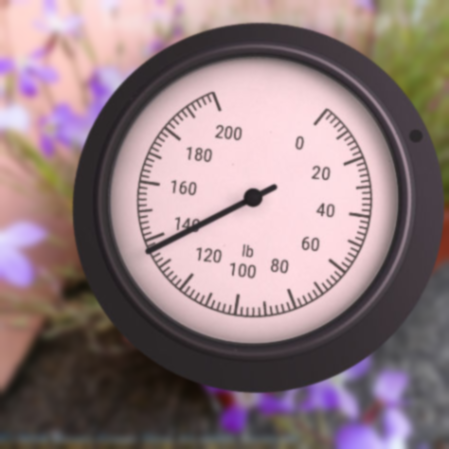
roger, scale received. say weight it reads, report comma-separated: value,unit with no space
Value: 136,lb
